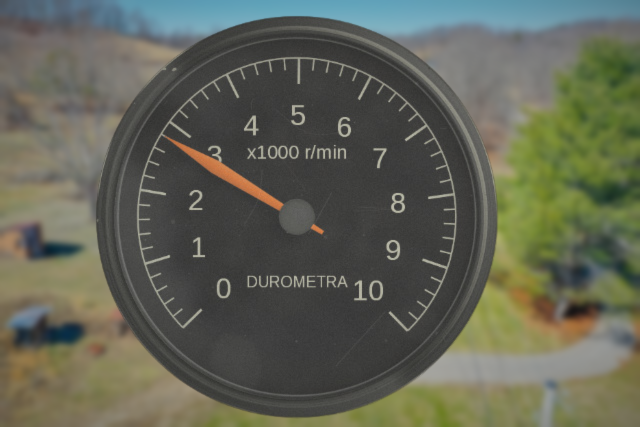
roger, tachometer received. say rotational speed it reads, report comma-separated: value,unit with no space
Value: 2800,rpm
